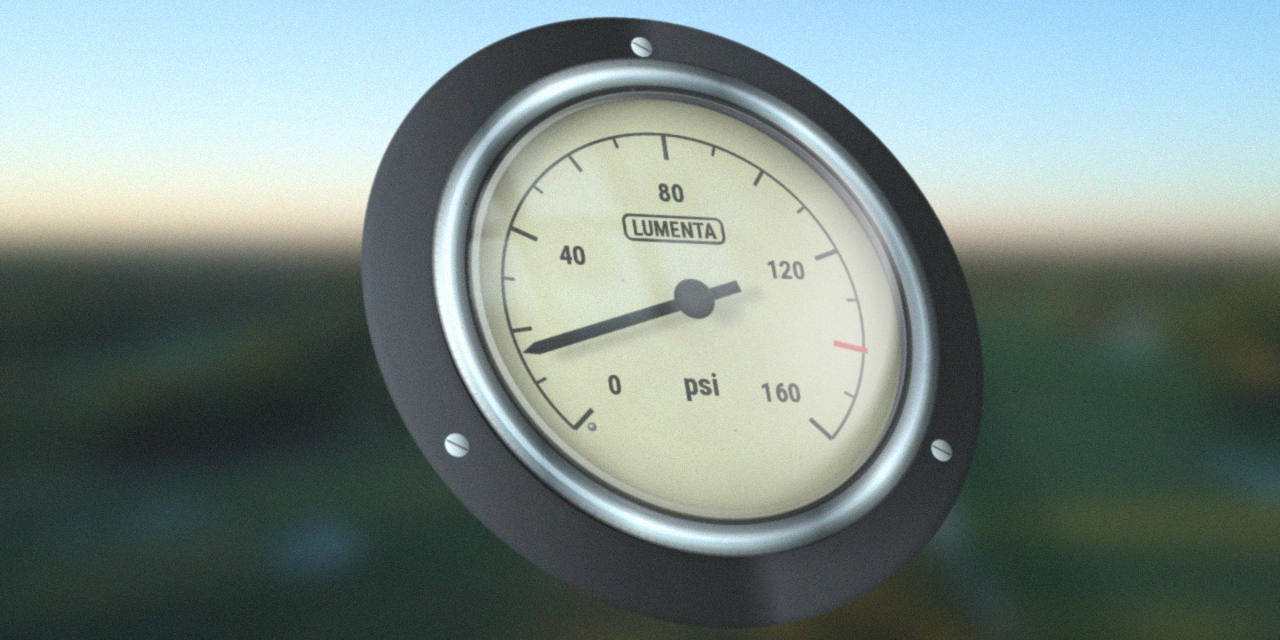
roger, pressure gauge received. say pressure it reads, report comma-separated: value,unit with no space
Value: 15,psi
